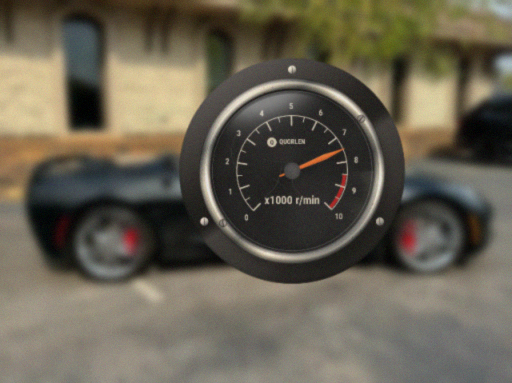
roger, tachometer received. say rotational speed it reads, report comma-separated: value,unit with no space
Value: 7500,rpm
